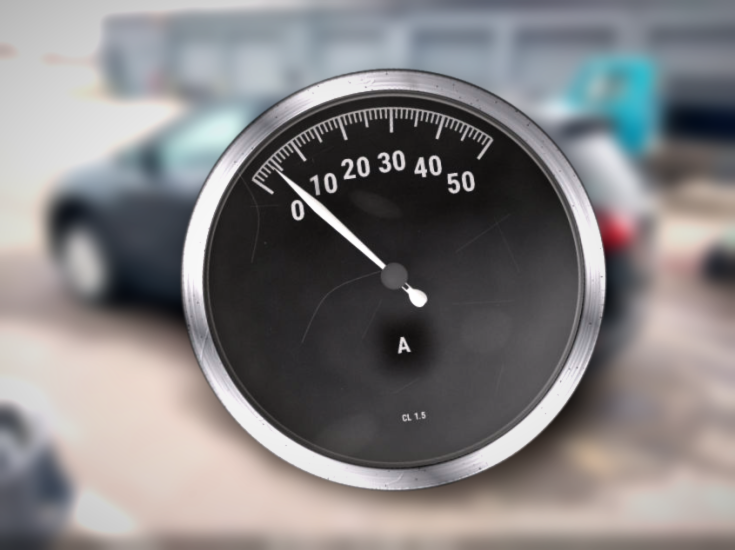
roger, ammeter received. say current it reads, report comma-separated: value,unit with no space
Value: 4,A
